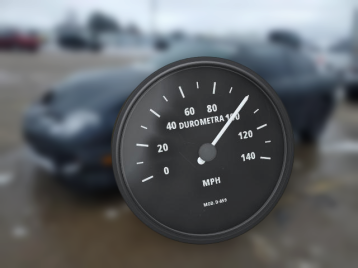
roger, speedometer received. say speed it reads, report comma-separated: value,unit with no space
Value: 100,mph
